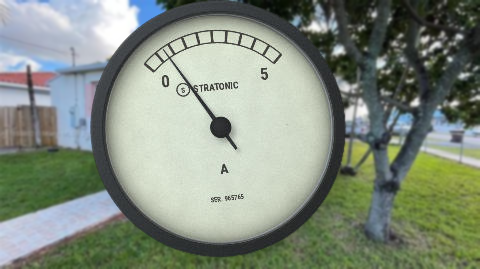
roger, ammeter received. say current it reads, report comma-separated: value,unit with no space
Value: 0.75,A
